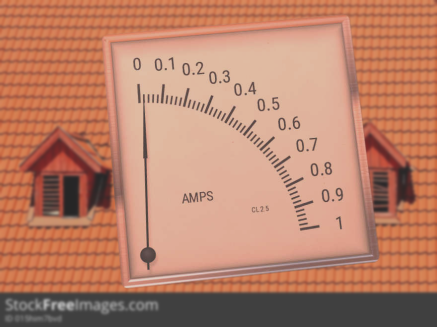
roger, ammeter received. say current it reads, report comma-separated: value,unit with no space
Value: 0.02,A
